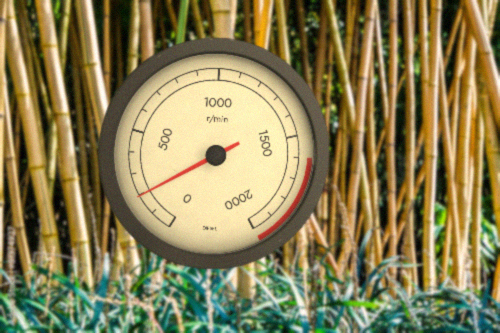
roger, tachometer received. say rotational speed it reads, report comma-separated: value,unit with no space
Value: 200,rpm
